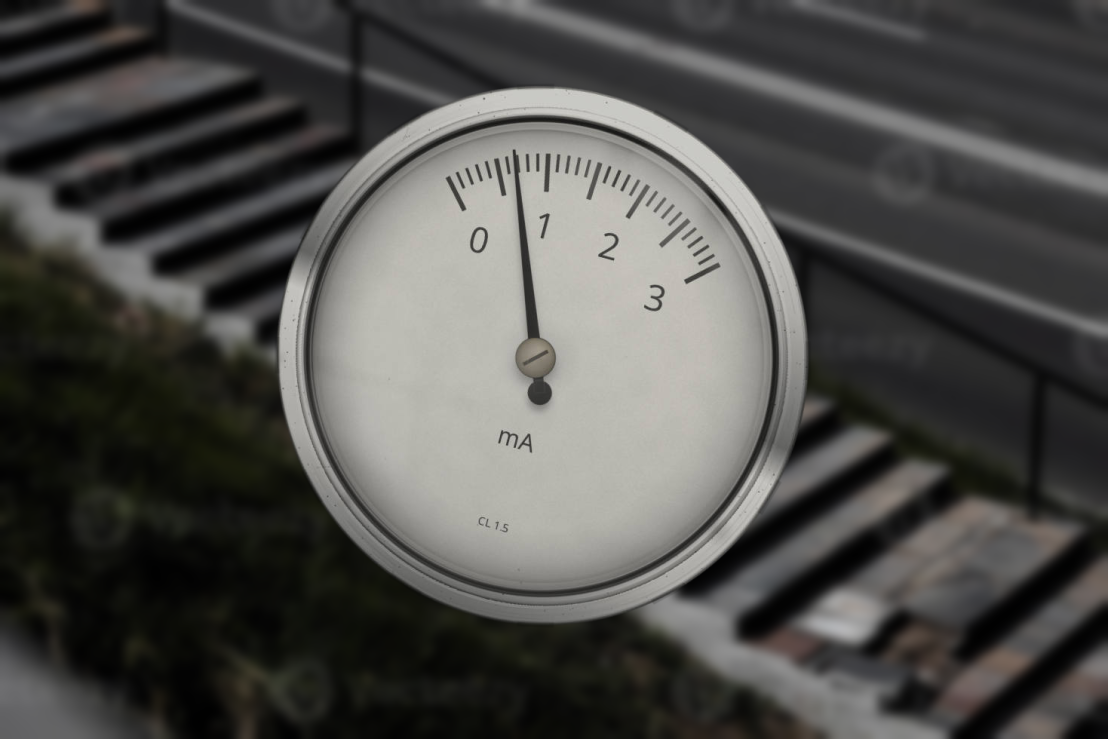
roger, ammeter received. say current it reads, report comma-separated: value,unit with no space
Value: 0.7,mA
